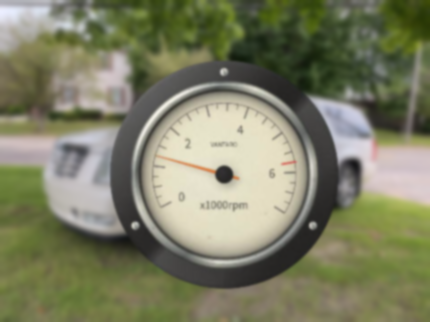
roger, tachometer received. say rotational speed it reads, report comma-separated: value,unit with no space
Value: 1250,rpm
